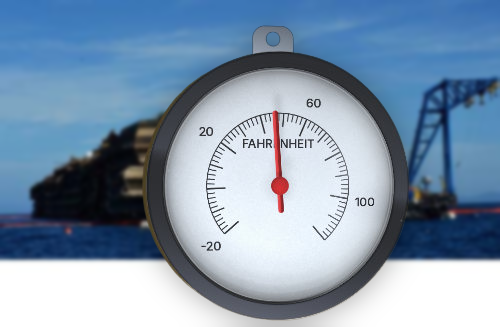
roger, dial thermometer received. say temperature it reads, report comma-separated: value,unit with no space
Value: 46,°F
